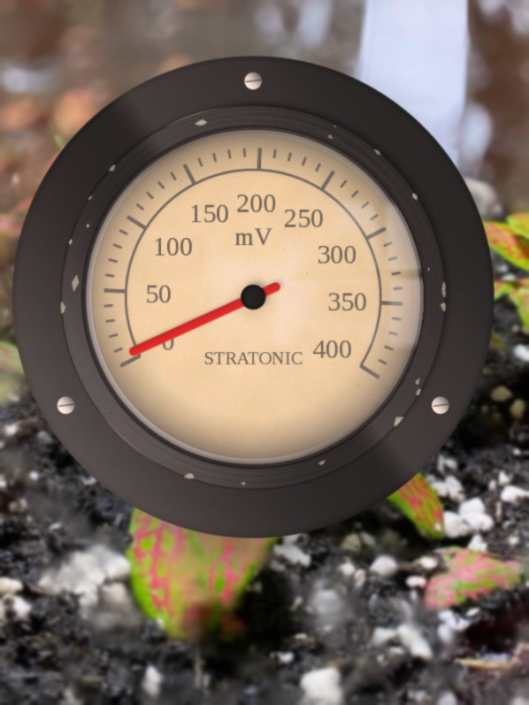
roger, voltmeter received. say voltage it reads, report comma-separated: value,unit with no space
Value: 5,mV
